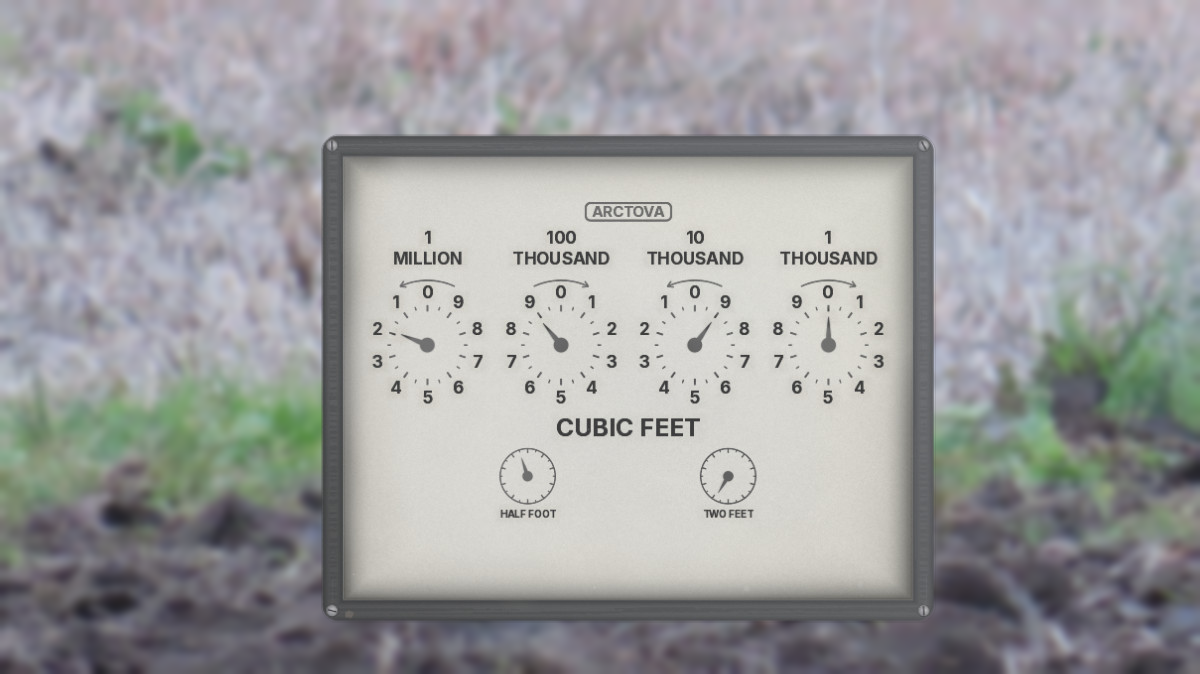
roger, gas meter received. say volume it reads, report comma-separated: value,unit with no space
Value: 189000,ft³
